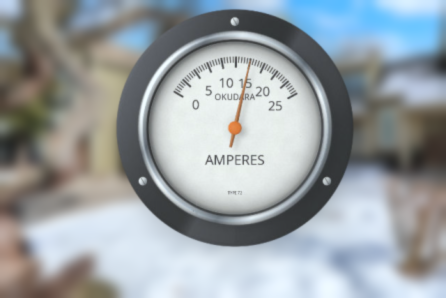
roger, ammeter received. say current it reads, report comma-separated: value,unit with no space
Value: 15,A
